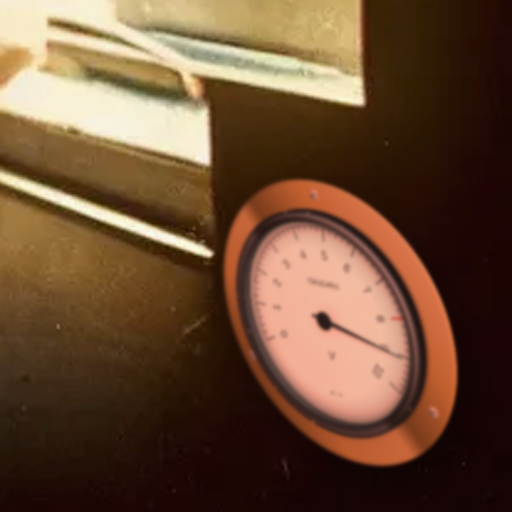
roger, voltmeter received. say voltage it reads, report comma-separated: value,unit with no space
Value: 9,V
